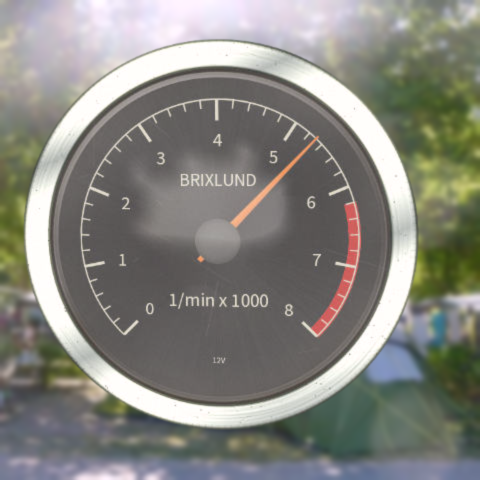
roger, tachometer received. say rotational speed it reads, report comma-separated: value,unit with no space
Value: 5300,rpm
